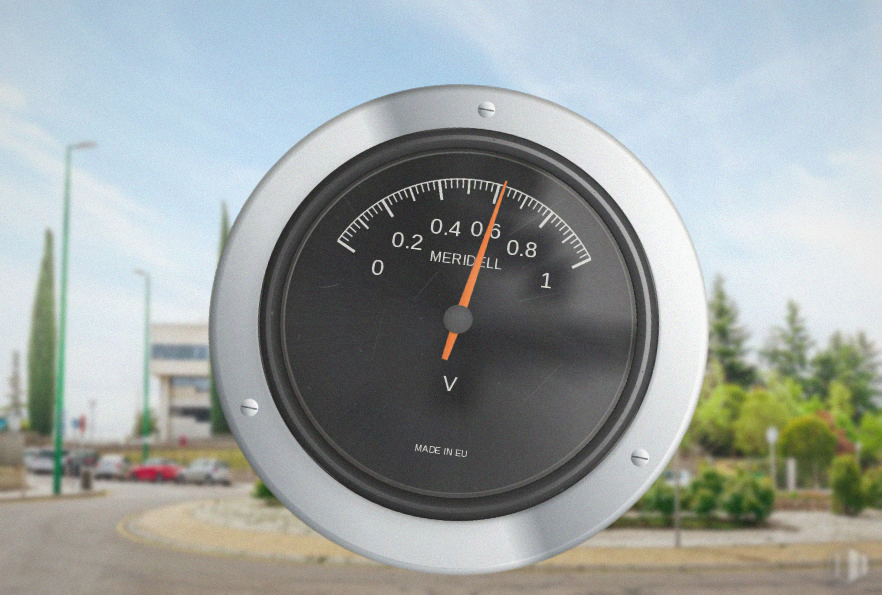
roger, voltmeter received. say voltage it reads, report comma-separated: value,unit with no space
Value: 0.62,V
